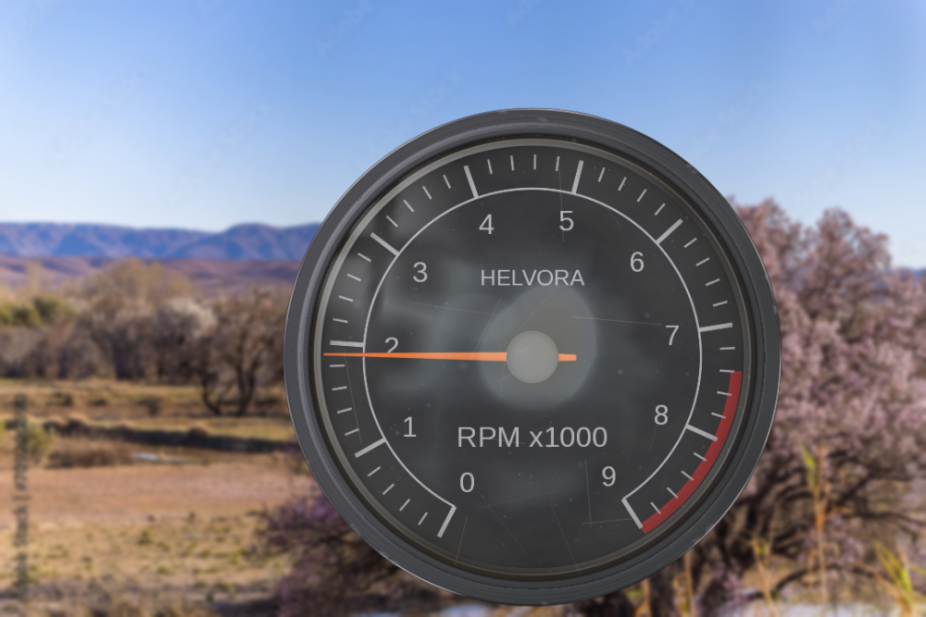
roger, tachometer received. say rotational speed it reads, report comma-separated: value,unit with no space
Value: 1900,rpm
